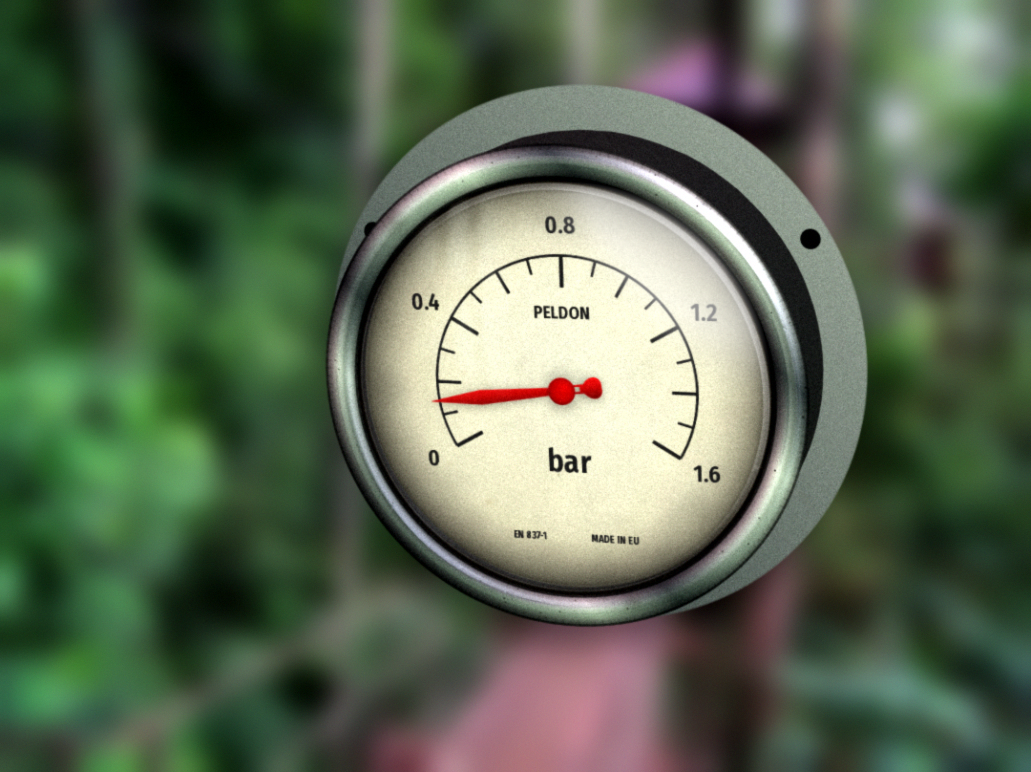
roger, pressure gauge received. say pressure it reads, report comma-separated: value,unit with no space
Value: 0.15,bar
